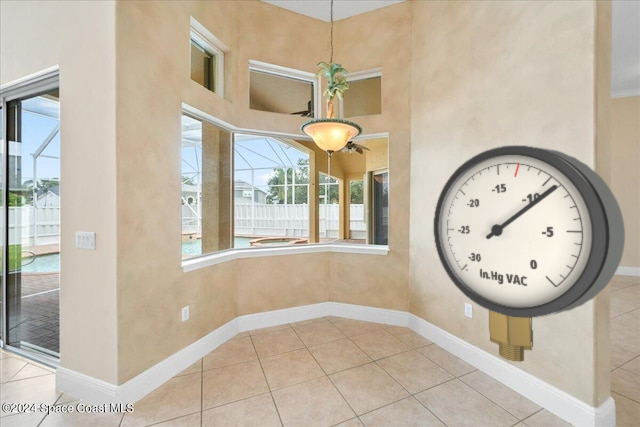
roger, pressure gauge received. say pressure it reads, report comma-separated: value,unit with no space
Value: -9,inHg
